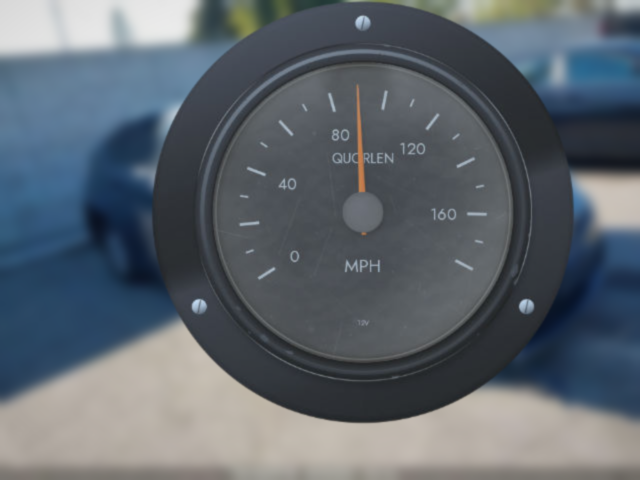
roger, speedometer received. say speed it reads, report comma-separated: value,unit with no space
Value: 90,mph
